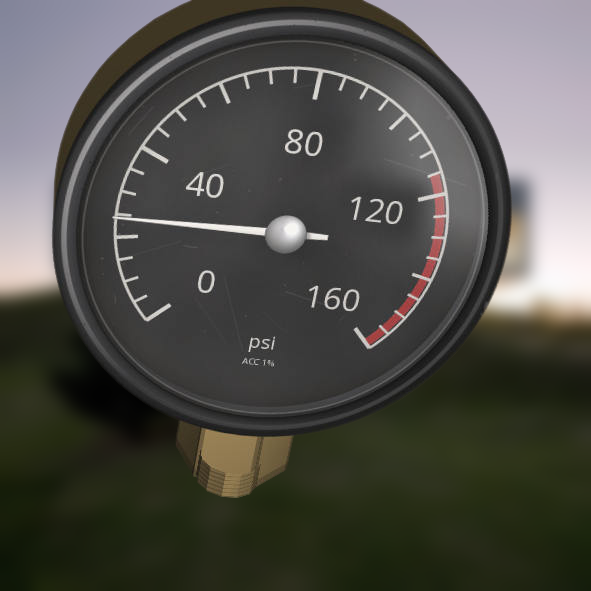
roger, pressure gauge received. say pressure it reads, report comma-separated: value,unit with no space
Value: 25,psi
